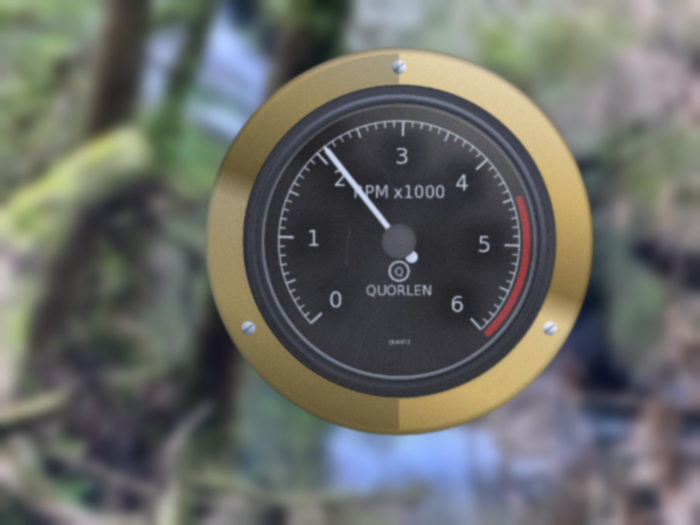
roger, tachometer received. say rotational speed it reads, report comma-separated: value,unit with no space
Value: 2100,rpm
